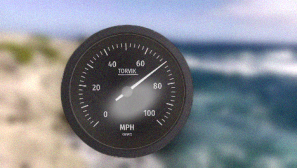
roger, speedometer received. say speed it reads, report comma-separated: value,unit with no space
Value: 70,mph
